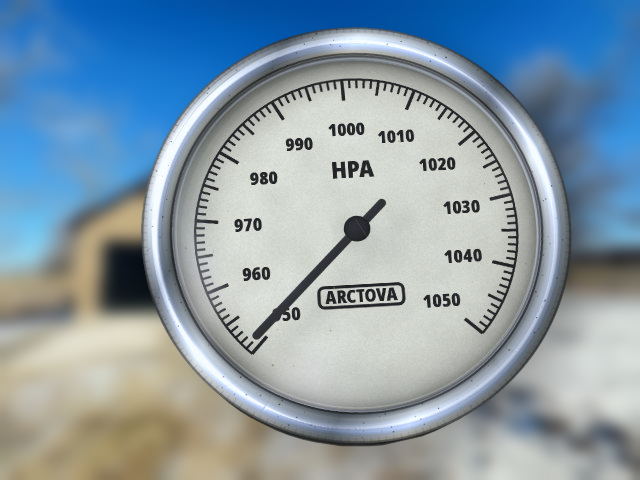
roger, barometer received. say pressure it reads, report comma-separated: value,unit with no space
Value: 951,hPa
